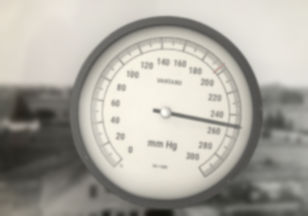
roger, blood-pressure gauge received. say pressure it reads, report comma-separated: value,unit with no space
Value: 250,mmHg
